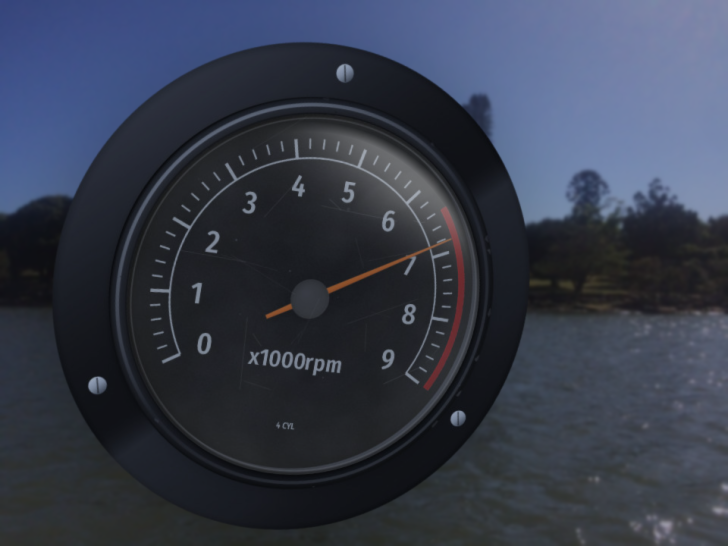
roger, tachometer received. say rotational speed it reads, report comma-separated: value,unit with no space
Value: 6800,rpm
